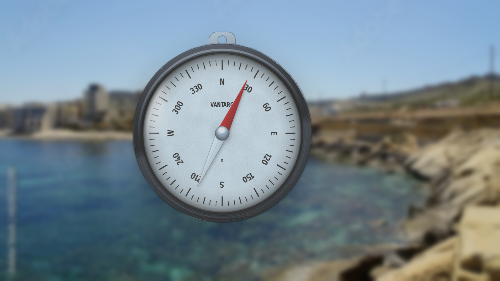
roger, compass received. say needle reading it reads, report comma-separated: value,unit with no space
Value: 25,°
